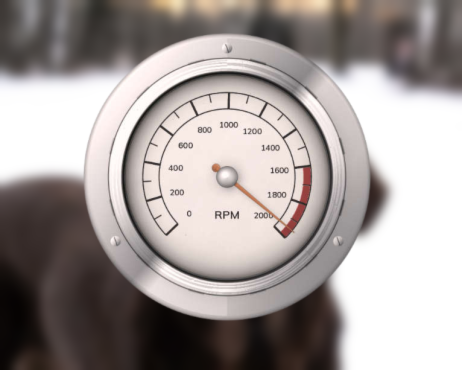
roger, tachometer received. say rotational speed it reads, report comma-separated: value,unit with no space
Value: 1950,rpm
